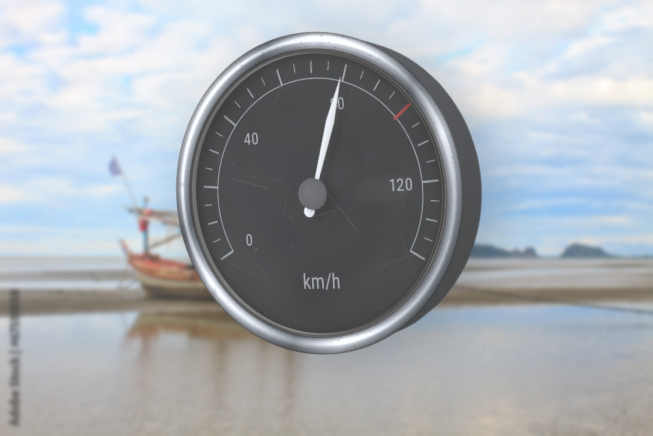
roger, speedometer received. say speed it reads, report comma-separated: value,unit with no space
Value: 80,km/h
